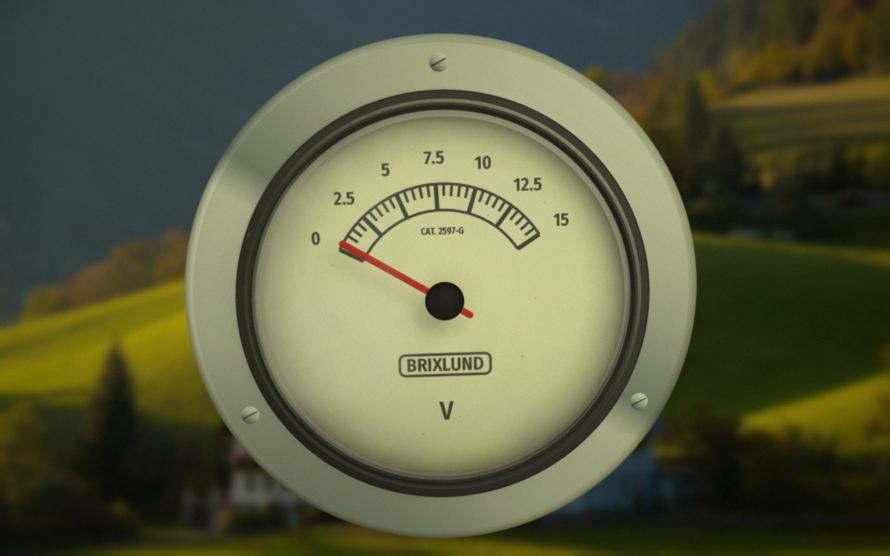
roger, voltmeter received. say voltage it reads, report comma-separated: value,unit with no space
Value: 0.5,V
